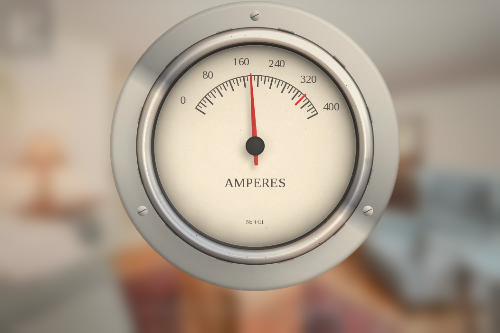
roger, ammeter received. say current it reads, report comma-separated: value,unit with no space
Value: 180,A
